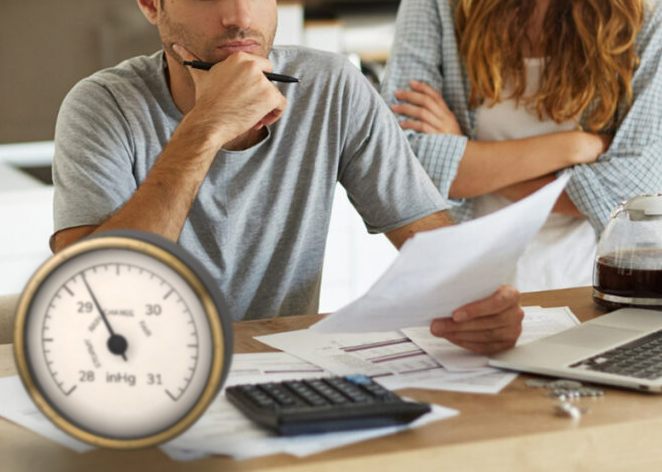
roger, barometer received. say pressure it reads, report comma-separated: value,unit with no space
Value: 29.2,inHg
